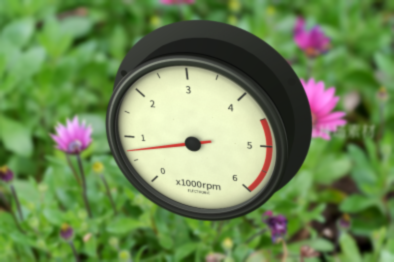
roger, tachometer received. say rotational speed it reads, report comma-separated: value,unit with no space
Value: 750,rpm
